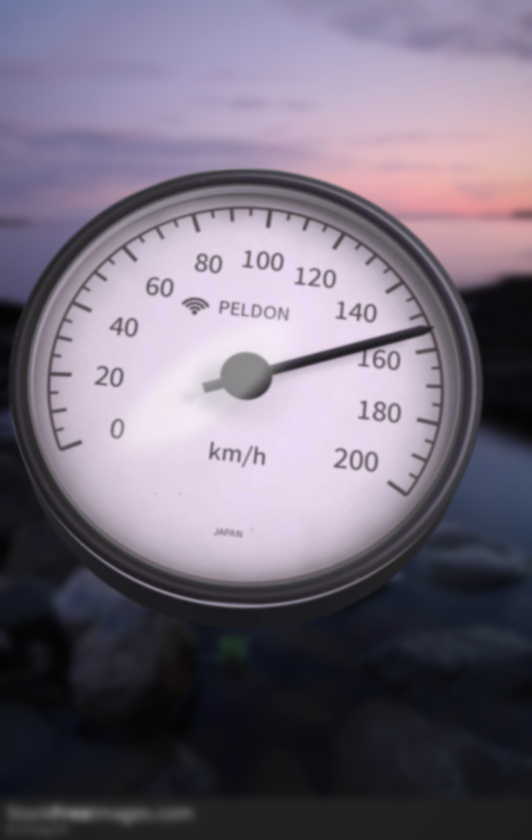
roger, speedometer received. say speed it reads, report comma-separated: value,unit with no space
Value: 155,km/h
